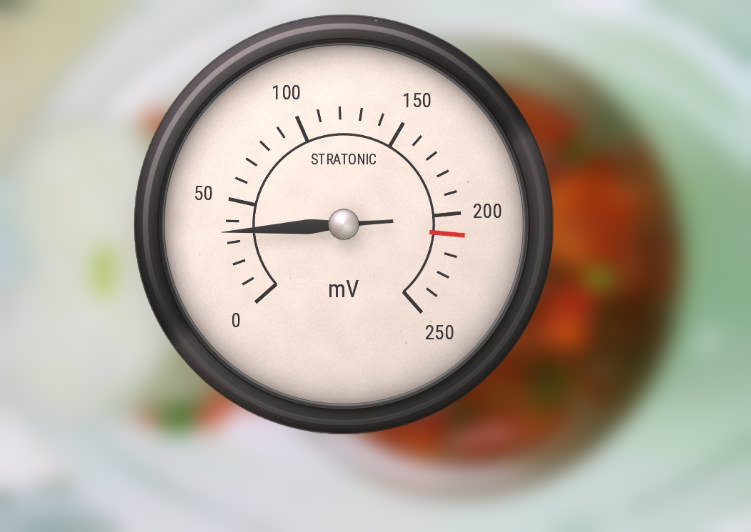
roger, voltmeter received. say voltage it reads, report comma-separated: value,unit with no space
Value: 35,mV
